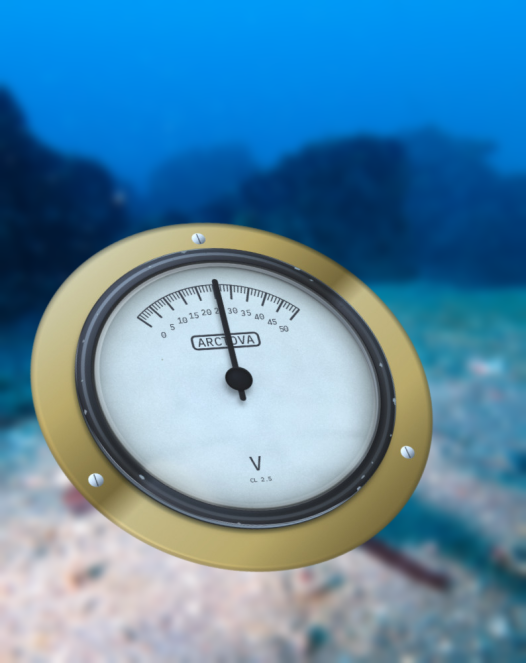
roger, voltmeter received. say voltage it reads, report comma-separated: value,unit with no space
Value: 25,V
